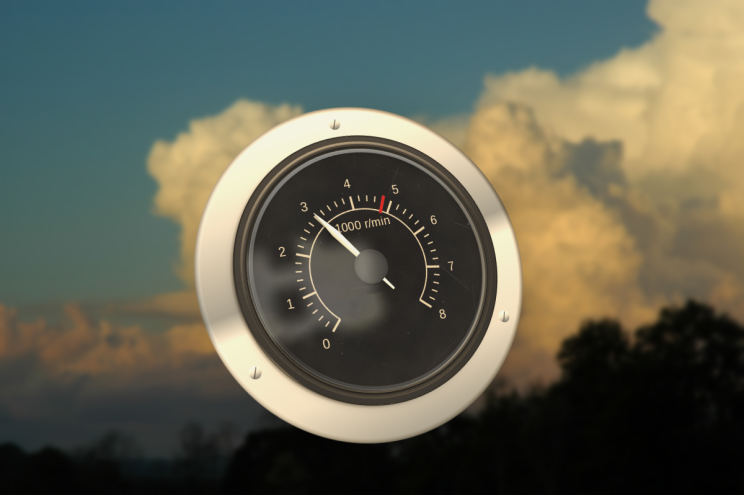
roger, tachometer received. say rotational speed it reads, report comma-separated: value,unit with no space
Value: 3000,rpm
